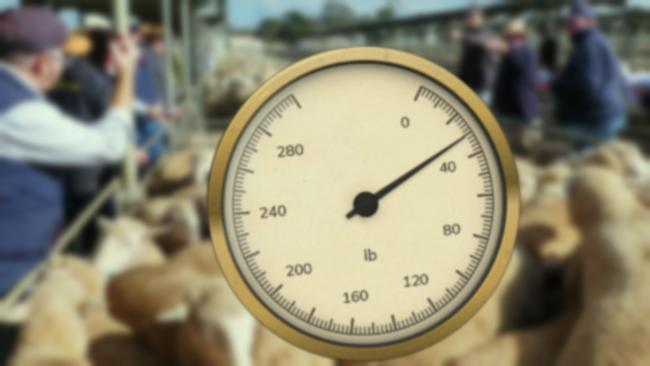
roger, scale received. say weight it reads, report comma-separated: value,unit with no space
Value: 30,lb
